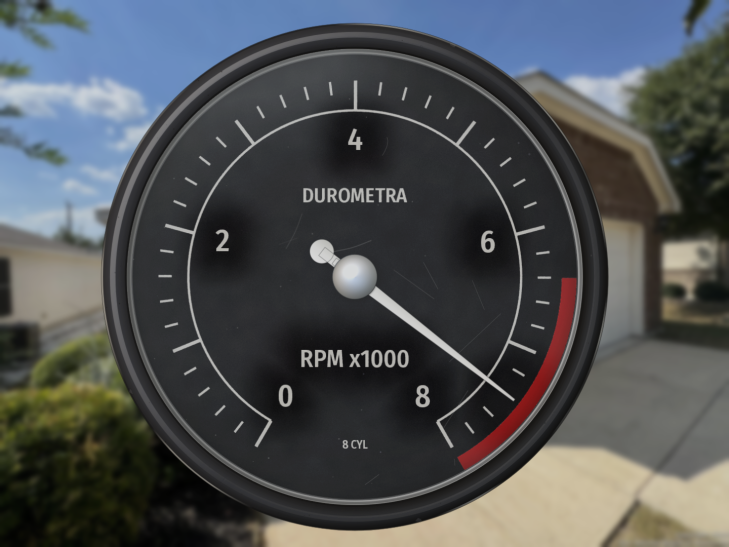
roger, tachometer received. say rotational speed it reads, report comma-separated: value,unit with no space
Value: 7400,rpm
